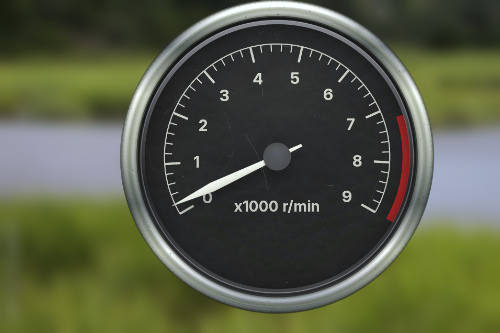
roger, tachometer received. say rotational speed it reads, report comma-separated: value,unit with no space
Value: 200,rpm
